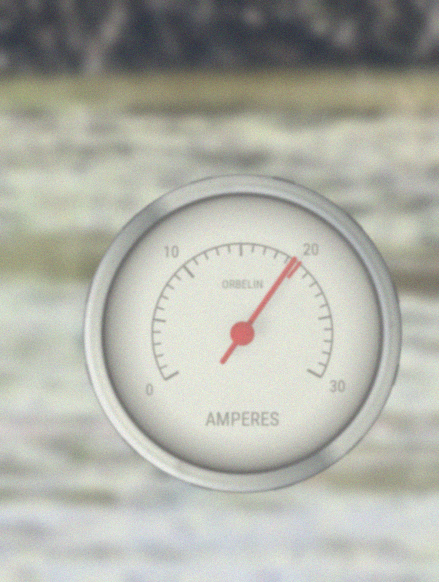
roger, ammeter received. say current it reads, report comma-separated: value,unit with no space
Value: 19.5,A
